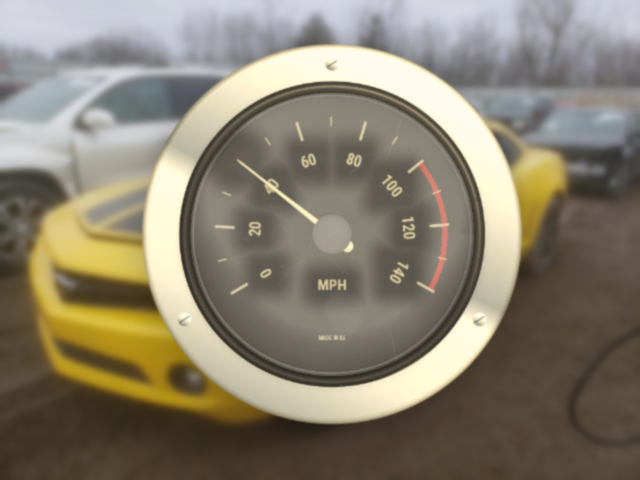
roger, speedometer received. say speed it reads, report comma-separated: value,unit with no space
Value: 40,mph
